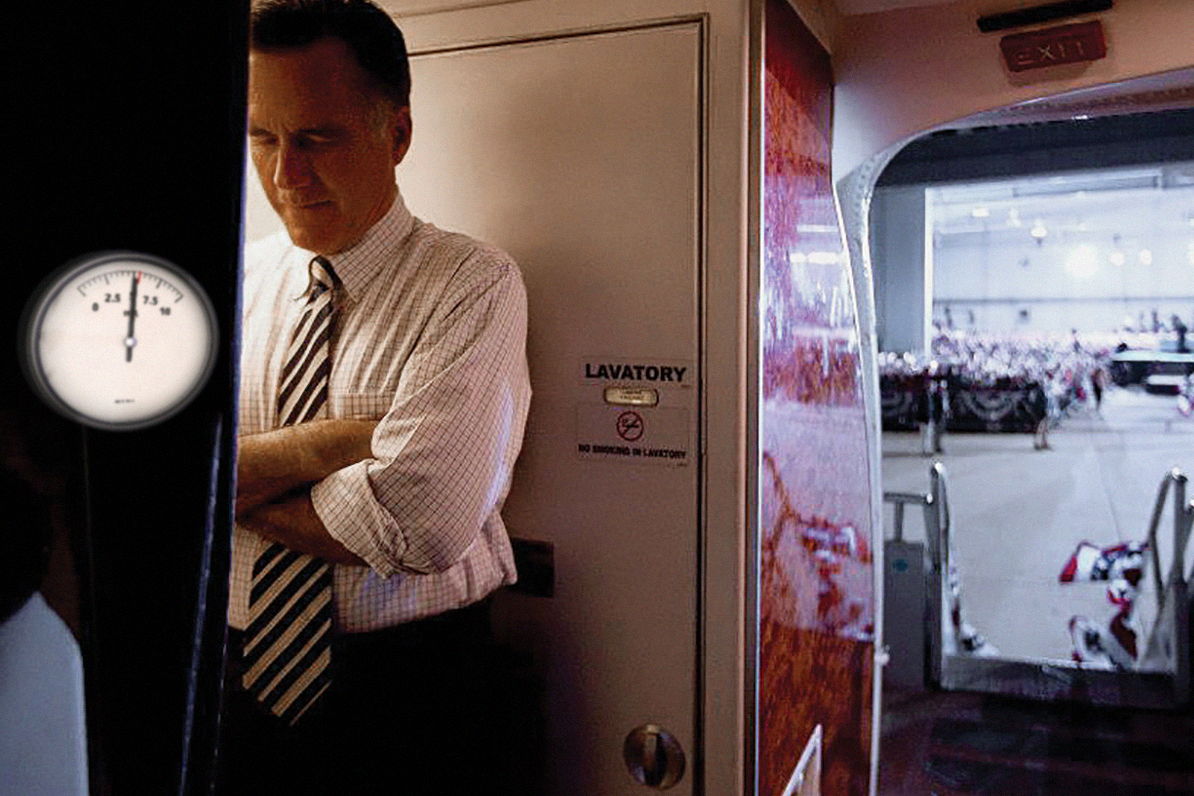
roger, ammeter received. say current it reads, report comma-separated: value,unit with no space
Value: 5,mA
